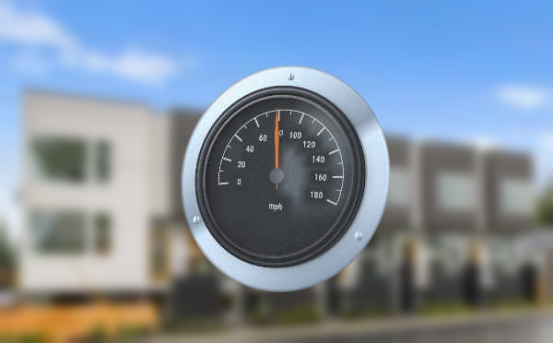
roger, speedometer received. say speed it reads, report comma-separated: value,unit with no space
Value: 80,mph
